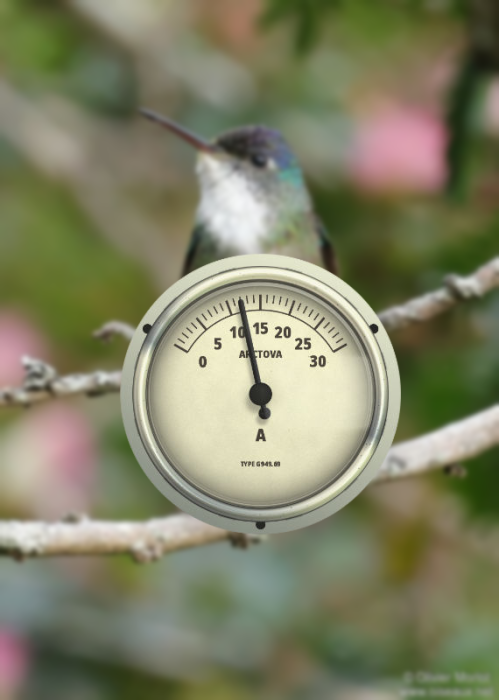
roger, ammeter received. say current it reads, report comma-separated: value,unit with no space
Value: 12,A
